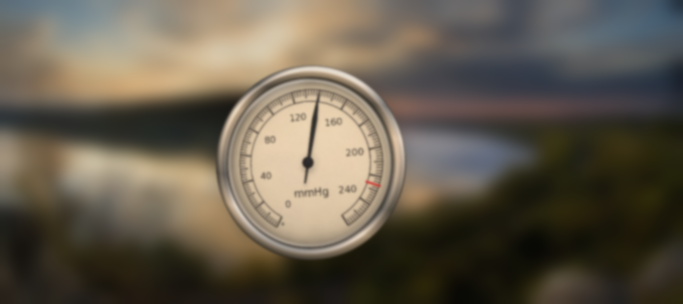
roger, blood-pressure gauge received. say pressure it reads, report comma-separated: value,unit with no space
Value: 140,mmHg
